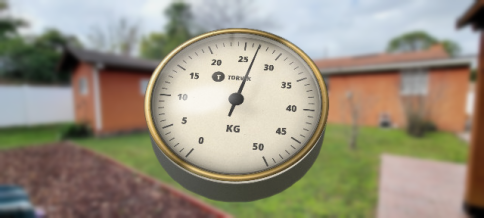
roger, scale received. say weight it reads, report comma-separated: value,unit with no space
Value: 27,kg
